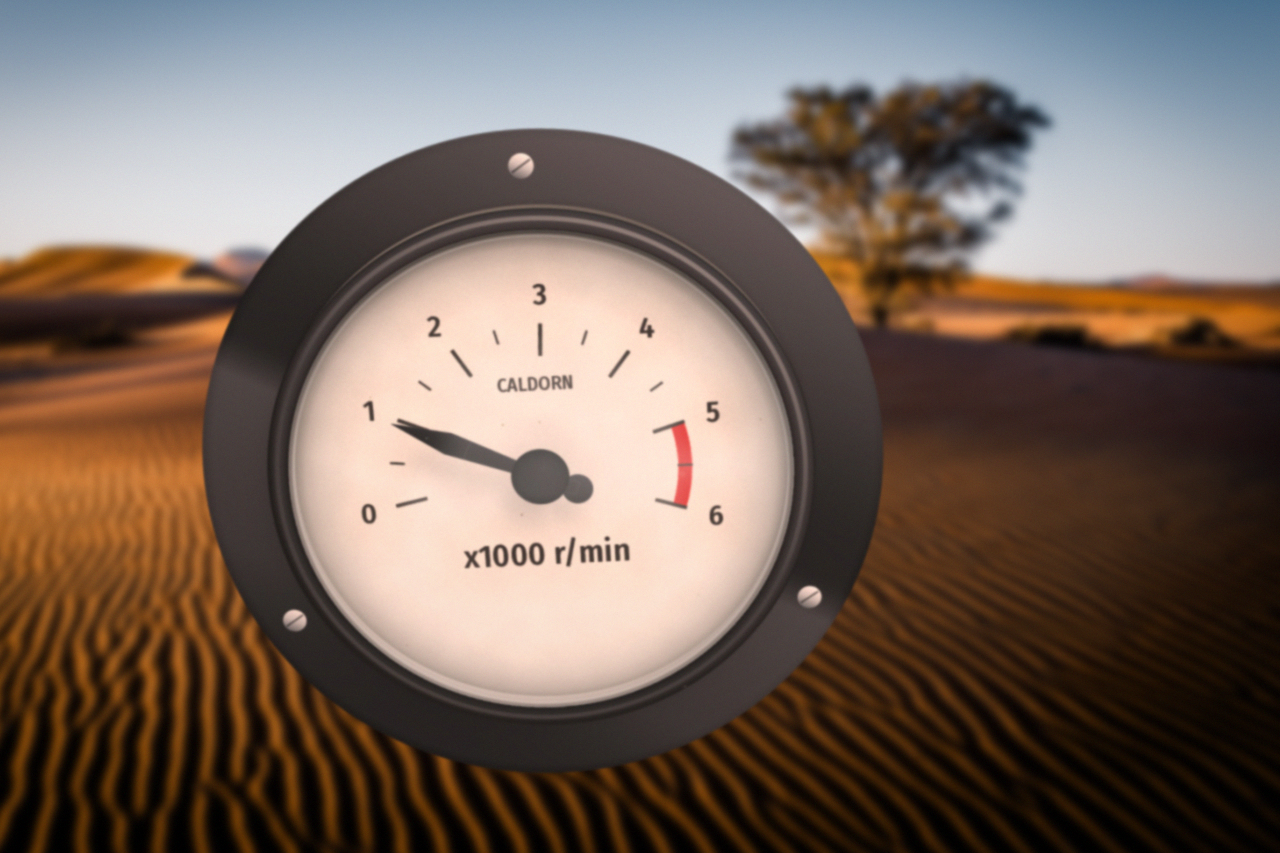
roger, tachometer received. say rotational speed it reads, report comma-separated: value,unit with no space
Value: 1000,rpm
